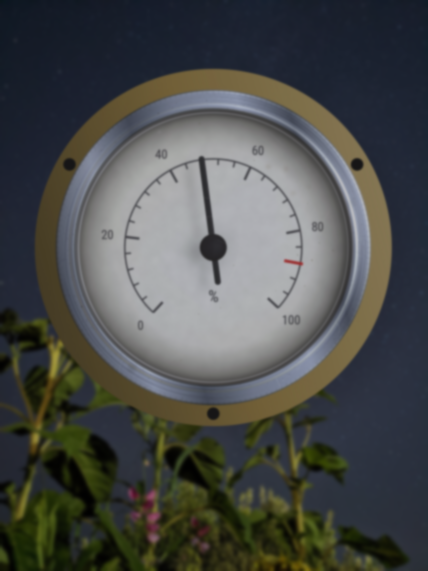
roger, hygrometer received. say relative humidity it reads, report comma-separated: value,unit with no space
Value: 48,%
